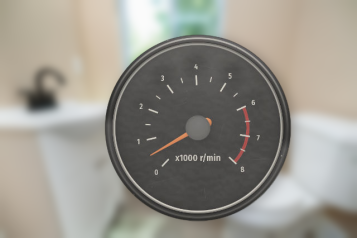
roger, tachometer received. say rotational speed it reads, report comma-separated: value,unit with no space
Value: 500,rpm
